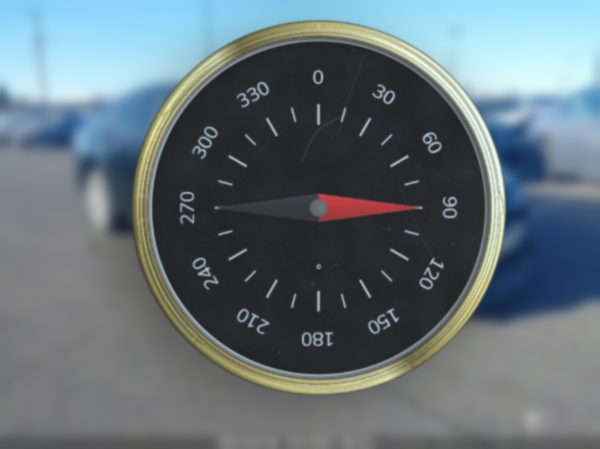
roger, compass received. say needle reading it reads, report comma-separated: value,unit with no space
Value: 90,°
